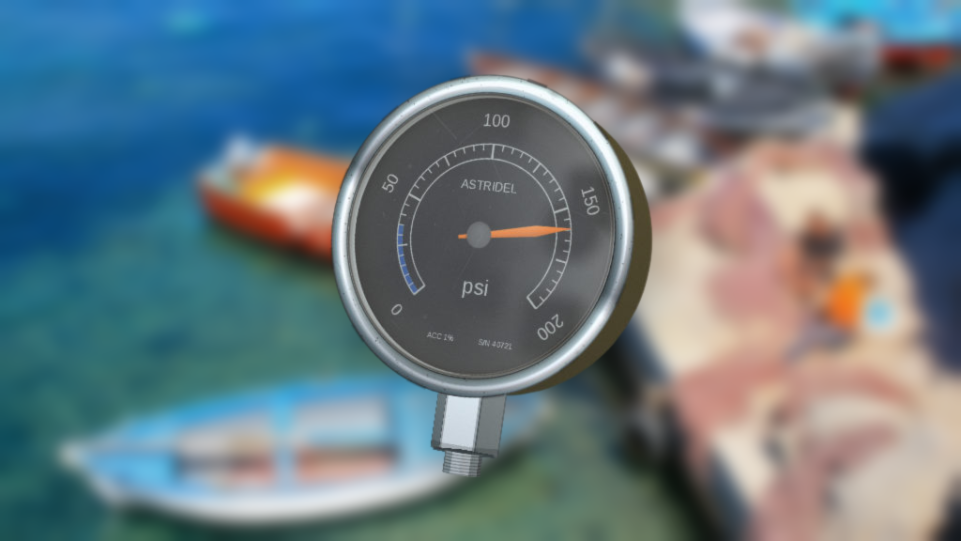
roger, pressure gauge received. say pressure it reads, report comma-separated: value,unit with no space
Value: 160,psi
